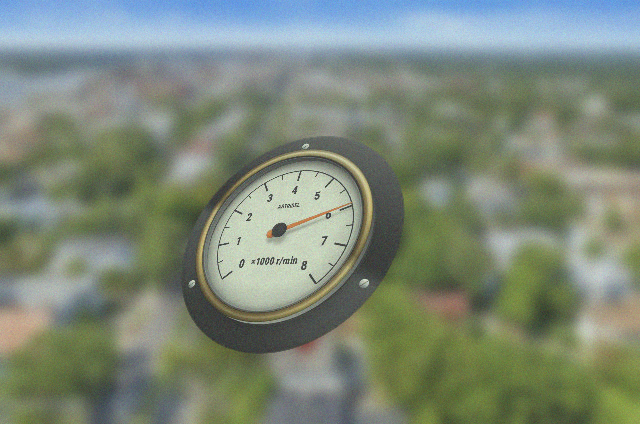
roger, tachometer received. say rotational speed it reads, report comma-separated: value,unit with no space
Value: 6000,rpm
